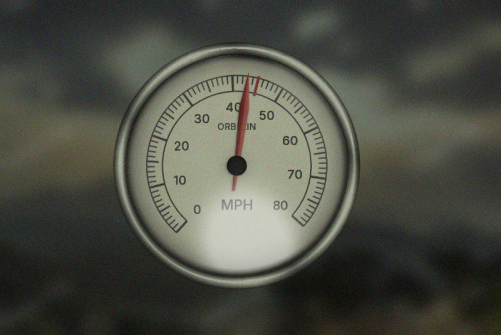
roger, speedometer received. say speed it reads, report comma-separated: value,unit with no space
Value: 43,mph
